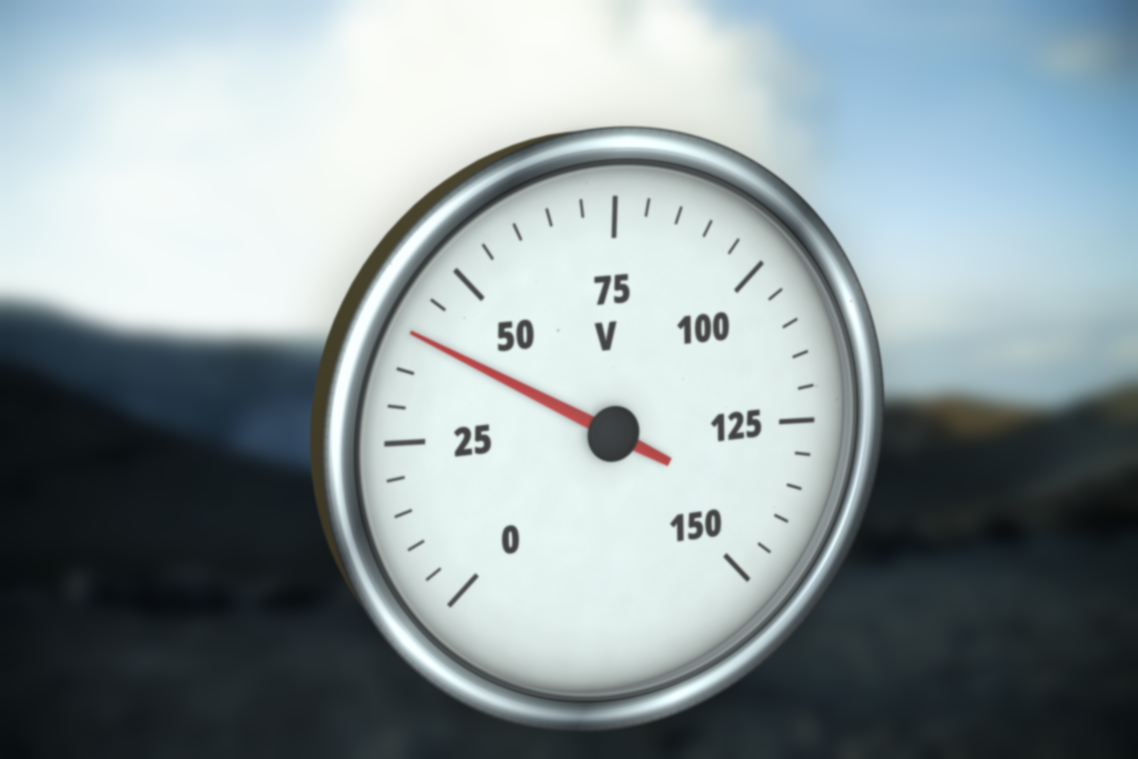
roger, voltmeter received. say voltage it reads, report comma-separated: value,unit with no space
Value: 40,V
